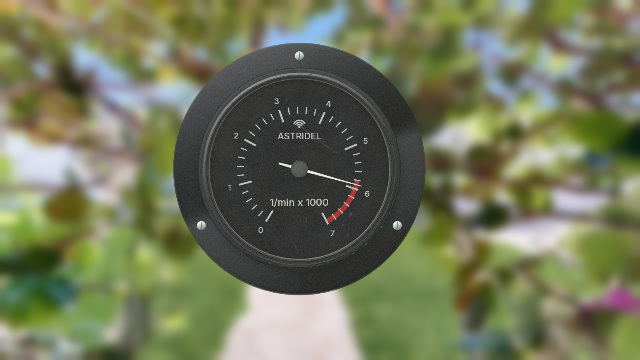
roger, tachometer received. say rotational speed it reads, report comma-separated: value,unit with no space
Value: 5900,rpm
